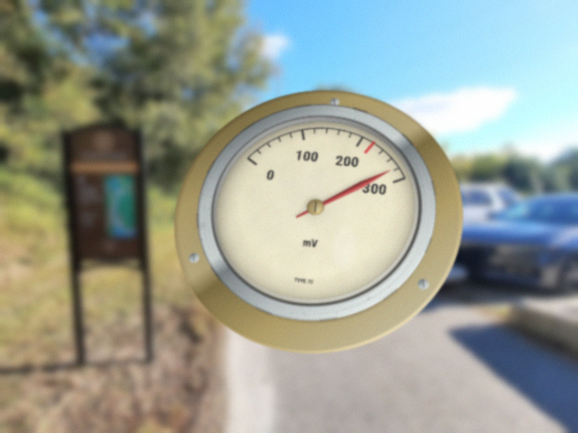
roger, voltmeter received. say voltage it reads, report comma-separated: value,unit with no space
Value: 280,mV
